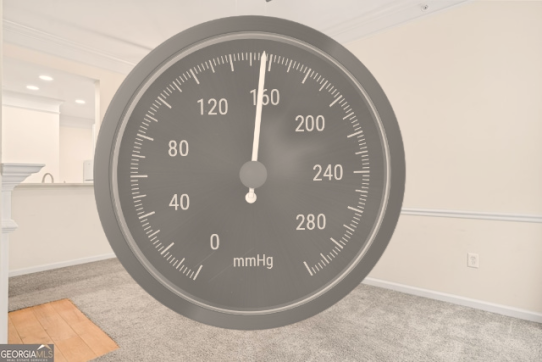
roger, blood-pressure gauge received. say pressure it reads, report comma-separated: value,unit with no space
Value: 156,mmHg
